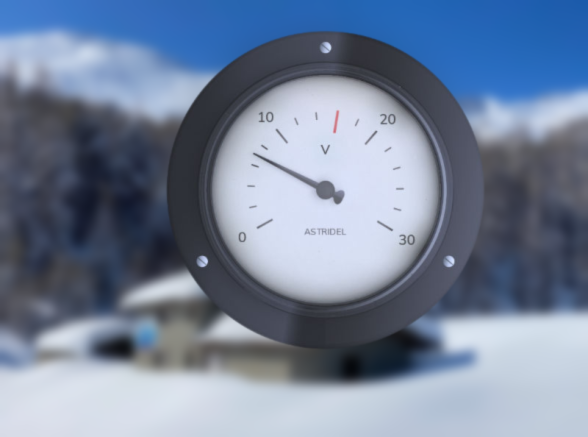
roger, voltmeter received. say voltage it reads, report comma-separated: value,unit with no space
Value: 7,V
